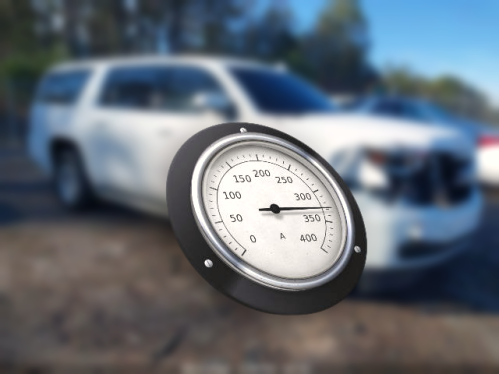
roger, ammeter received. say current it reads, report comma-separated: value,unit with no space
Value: 330,A
